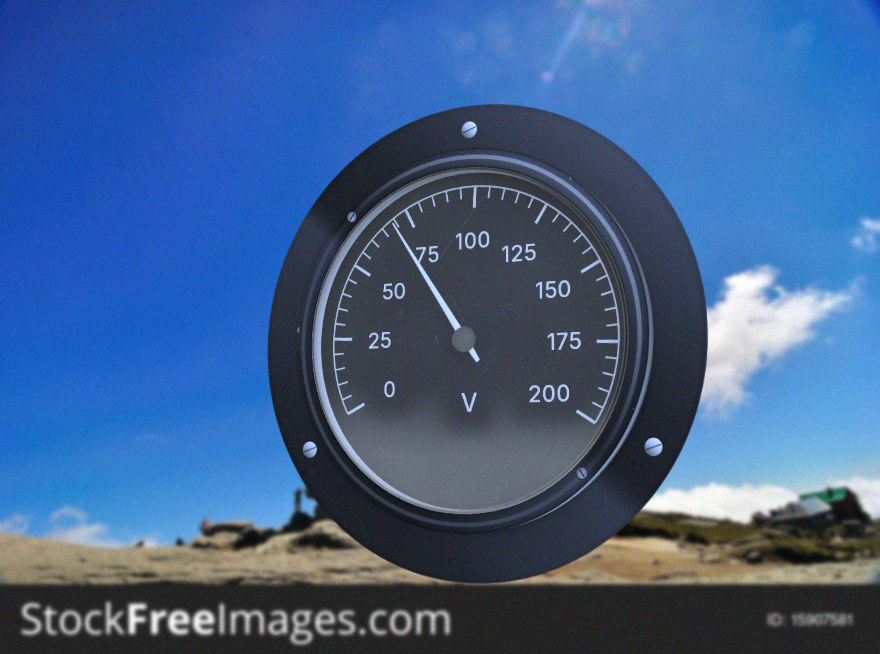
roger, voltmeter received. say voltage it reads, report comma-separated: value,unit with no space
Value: 70,V
